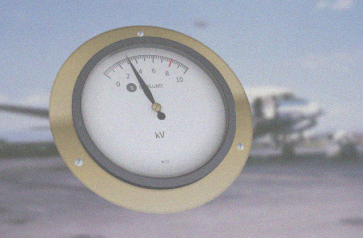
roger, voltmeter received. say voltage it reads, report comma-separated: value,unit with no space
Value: 3,kV
